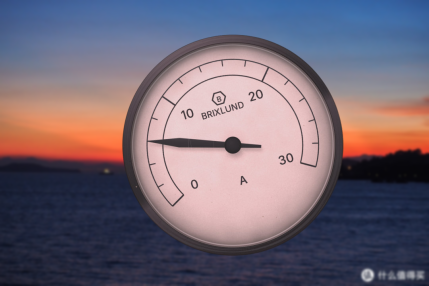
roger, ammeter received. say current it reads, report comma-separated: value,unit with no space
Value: 6,A
